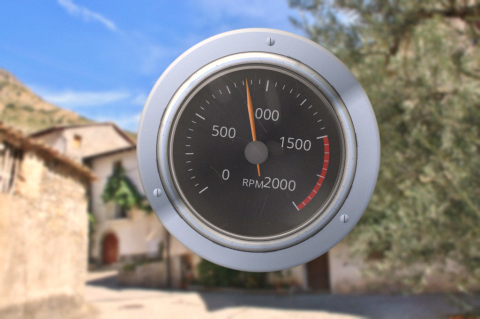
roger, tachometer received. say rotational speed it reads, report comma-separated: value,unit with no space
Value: 875,rpm
